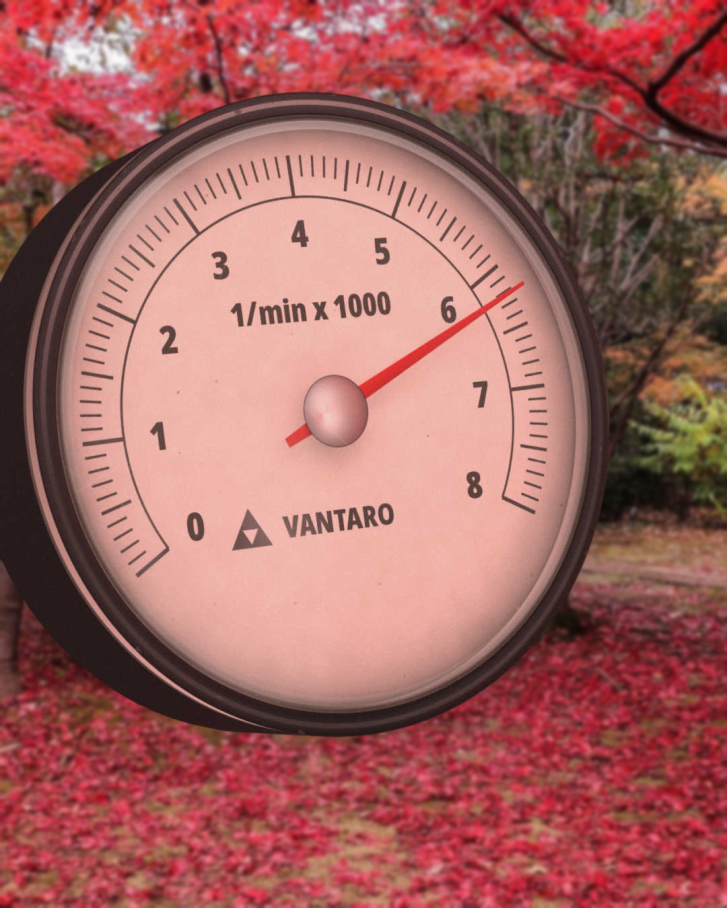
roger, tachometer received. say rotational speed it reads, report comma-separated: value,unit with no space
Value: 6200,rpm
